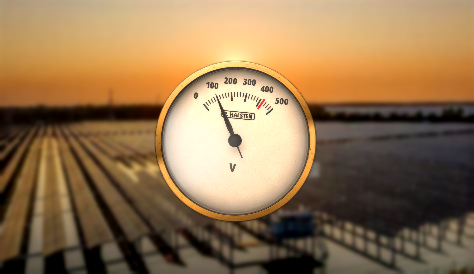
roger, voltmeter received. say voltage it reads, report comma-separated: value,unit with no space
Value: 100,V
